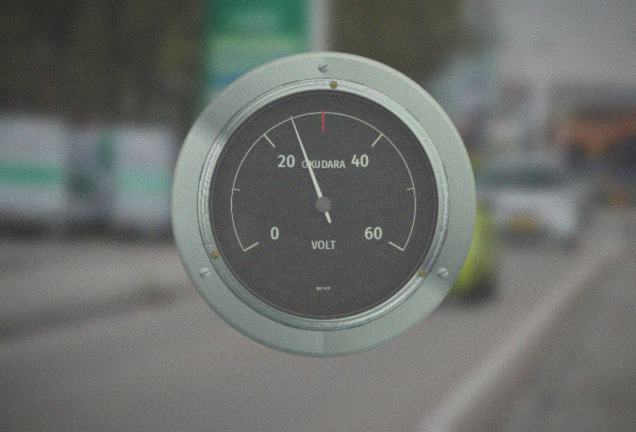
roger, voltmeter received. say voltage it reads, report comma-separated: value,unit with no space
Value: 25,V
